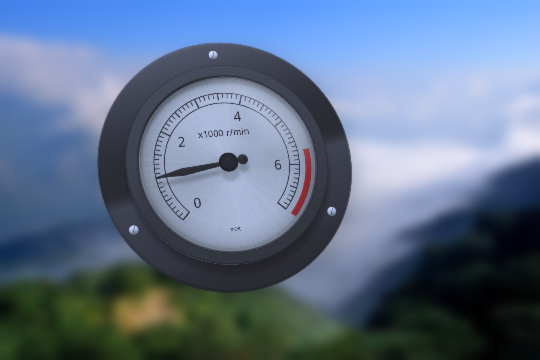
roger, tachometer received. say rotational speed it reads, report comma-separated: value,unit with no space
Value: 1000,rpm
